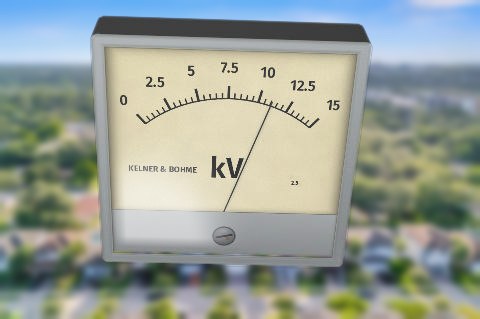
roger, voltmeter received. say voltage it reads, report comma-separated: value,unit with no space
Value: 11,kV
